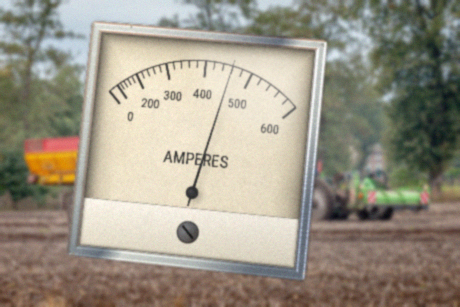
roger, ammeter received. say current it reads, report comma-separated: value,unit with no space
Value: 460,A
